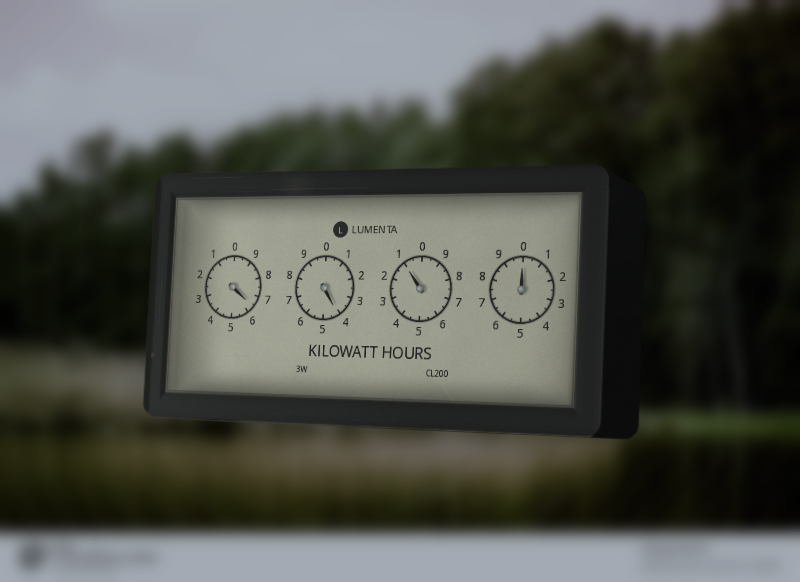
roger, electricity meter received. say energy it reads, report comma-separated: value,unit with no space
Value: 6410,kWh
